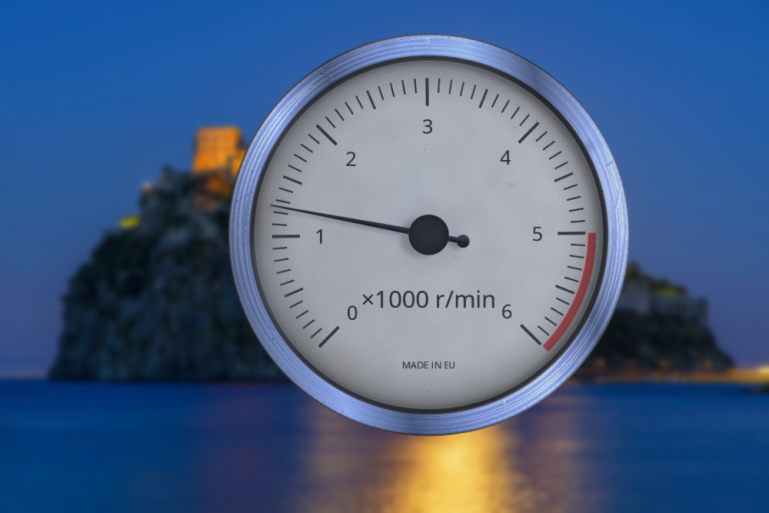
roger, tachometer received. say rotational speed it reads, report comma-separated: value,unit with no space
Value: 1250,rpm
